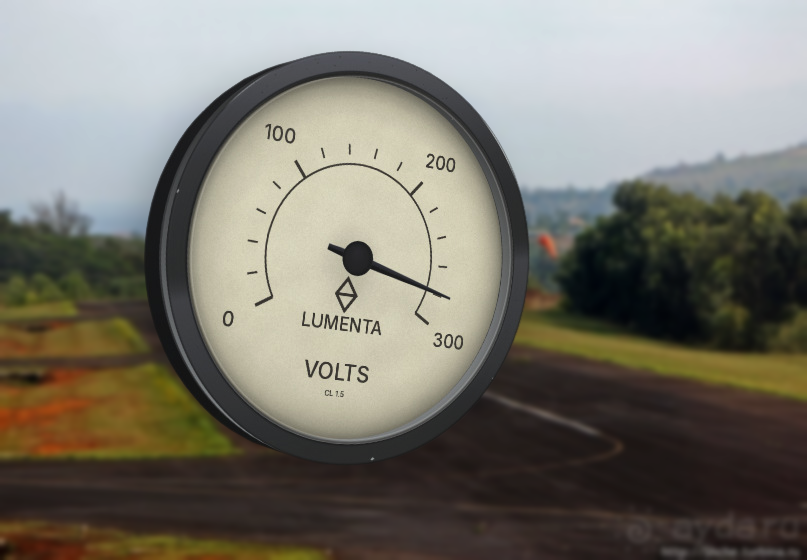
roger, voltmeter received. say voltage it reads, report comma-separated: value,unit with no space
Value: 280,V
